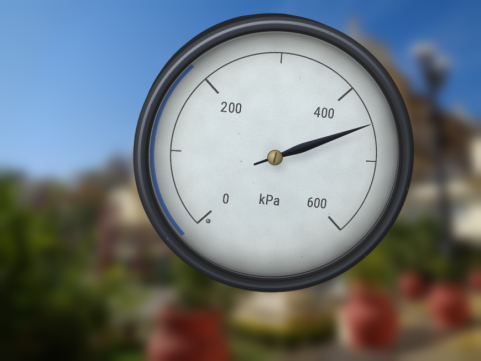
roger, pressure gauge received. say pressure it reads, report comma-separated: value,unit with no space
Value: 450,kPa
